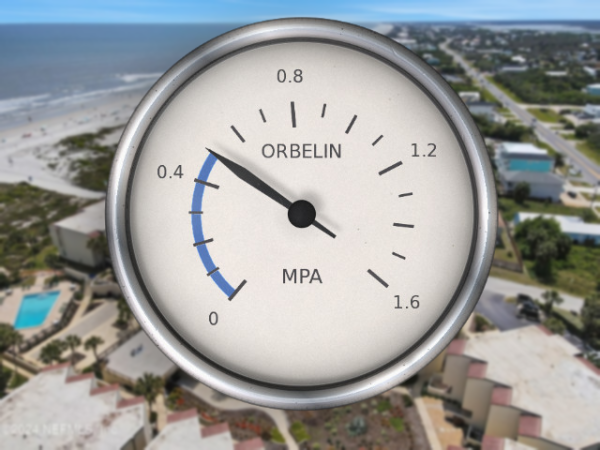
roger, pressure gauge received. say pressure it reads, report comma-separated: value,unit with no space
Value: 0.5,MPa
